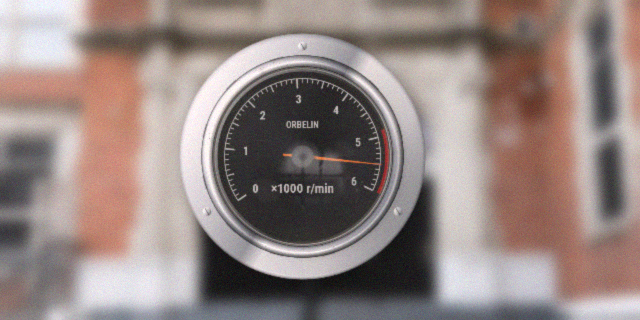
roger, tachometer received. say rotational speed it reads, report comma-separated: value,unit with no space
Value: 5500,rpm
